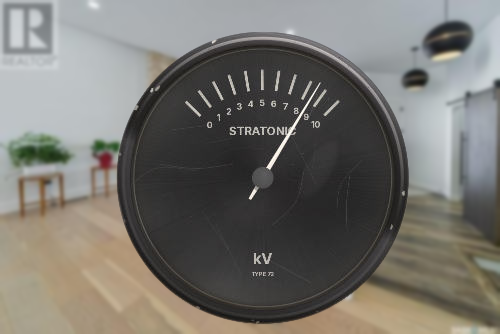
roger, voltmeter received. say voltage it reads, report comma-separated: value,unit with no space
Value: 8.5,kV
